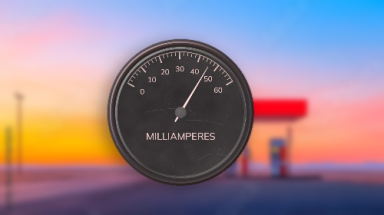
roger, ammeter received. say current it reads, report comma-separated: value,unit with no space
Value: 46,mA
